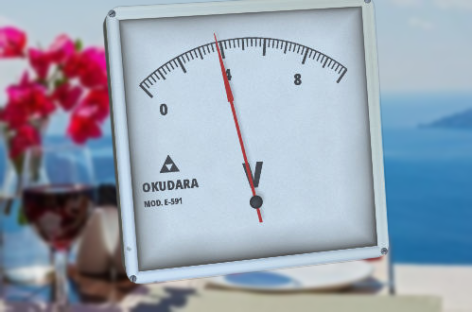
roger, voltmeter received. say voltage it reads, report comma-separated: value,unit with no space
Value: 3.8,V
